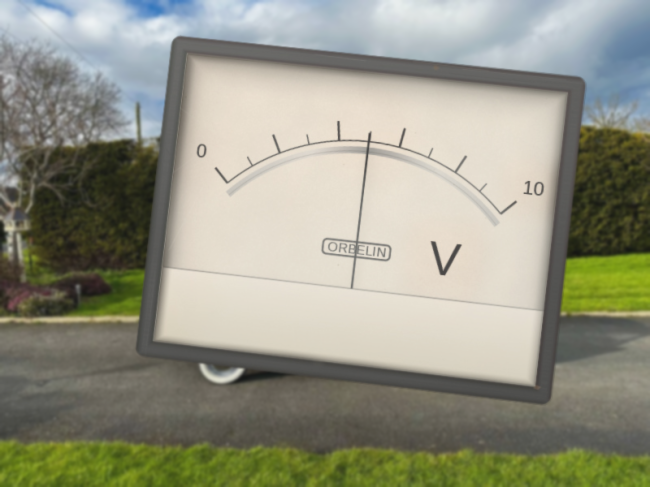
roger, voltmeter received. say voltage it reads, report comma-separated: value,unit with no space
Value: 5,V
